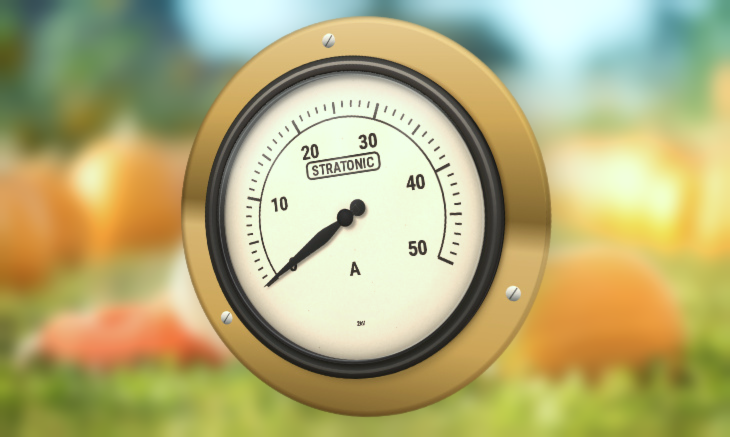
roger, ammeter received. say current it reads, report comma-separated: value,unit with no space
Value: 0,A
